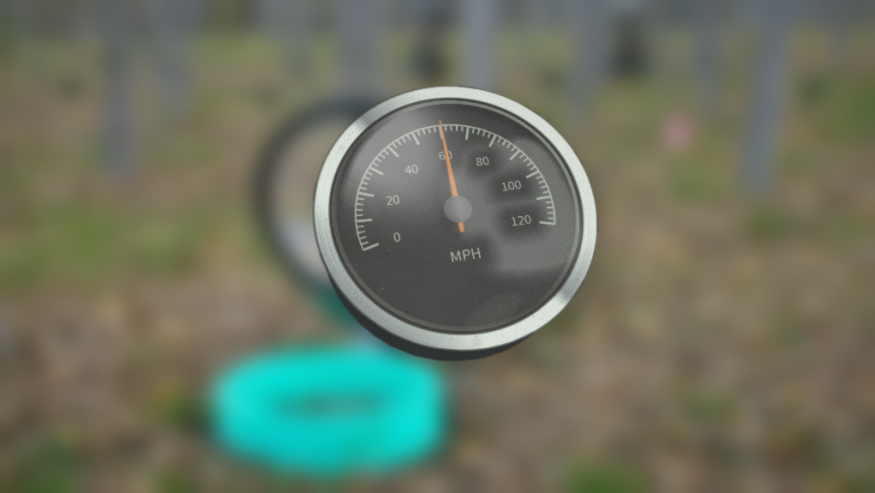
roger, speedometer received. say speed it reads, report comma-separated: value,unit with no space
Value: 60,mph
